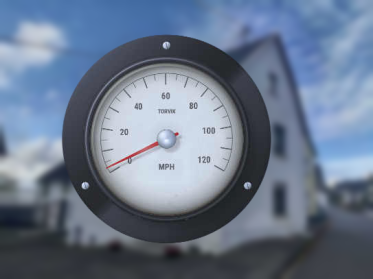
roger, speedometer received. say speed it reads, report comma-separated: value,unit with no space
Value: 2.5,mph
